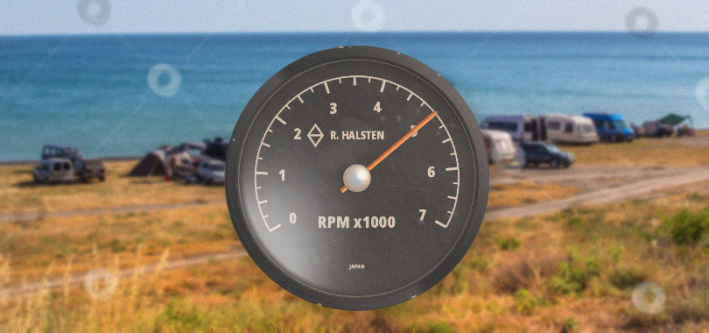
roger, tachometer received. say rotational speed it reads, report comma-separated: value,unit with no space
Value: 5000,rpm
